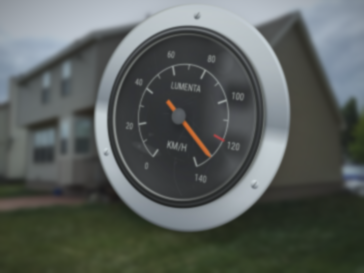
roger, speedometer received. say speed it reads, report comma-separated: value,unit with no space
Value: 130,km/h
